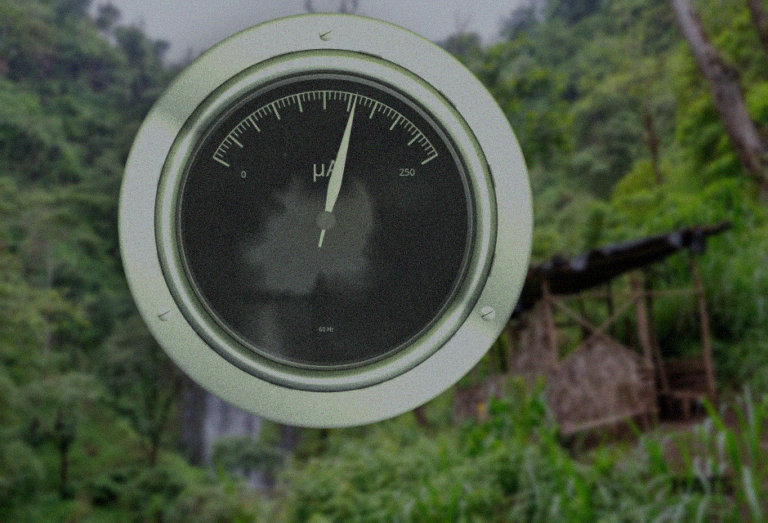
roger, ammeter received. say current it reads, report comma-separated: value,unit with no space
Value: 155,µA
